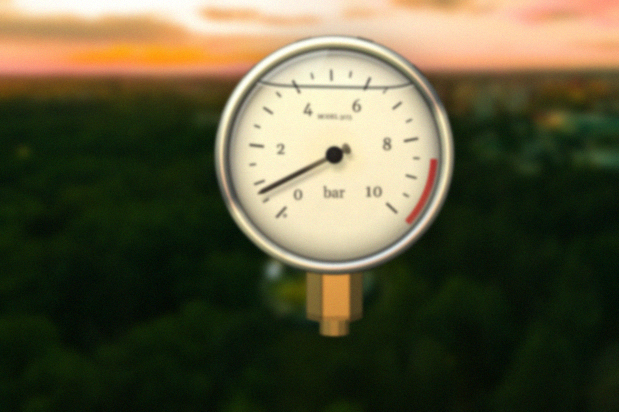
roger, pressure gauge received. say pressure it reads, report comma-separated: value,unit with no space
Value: 0.75,bar
